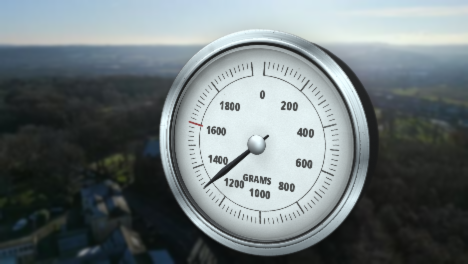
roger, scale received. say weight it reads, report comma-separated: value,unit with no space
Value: 1300,g
